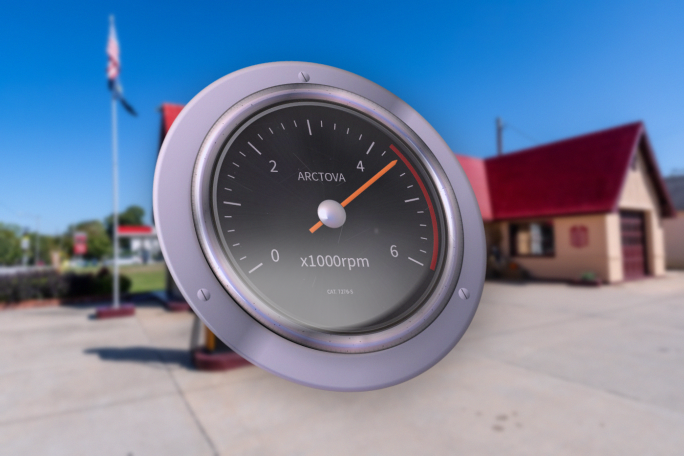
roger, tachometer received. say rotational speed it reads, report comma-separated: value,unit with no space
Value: 4400,rpm
